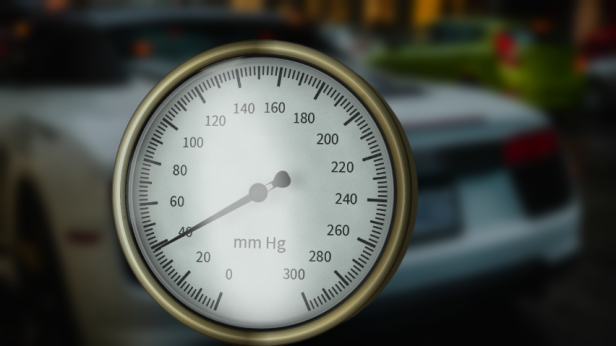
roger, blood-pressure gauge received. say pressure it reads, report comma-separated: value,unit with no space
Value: 38,mmHg
